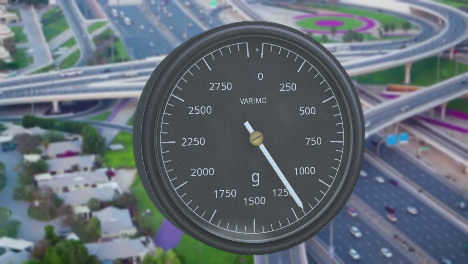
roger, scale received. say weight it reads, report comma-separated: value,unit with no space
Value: 1200,g
